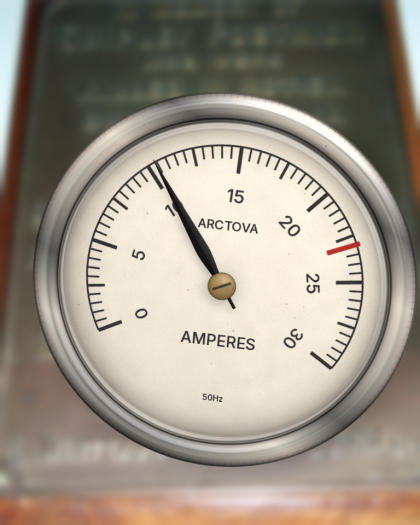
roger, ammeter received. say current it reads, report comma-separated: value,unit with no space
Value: 10.5,A
